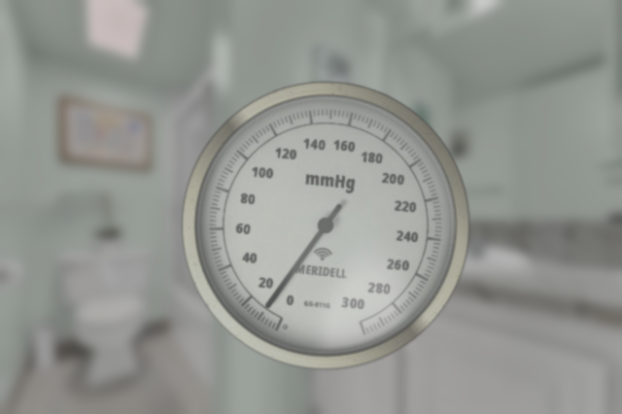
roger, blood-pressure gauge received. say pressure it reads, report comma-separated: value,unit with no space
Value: 10,mmHg
